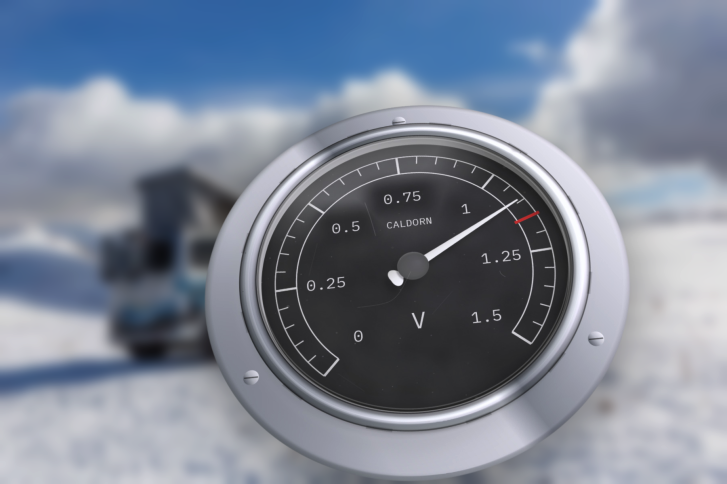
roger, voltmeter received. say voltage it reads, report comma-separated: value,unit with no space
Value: 1.1,V
